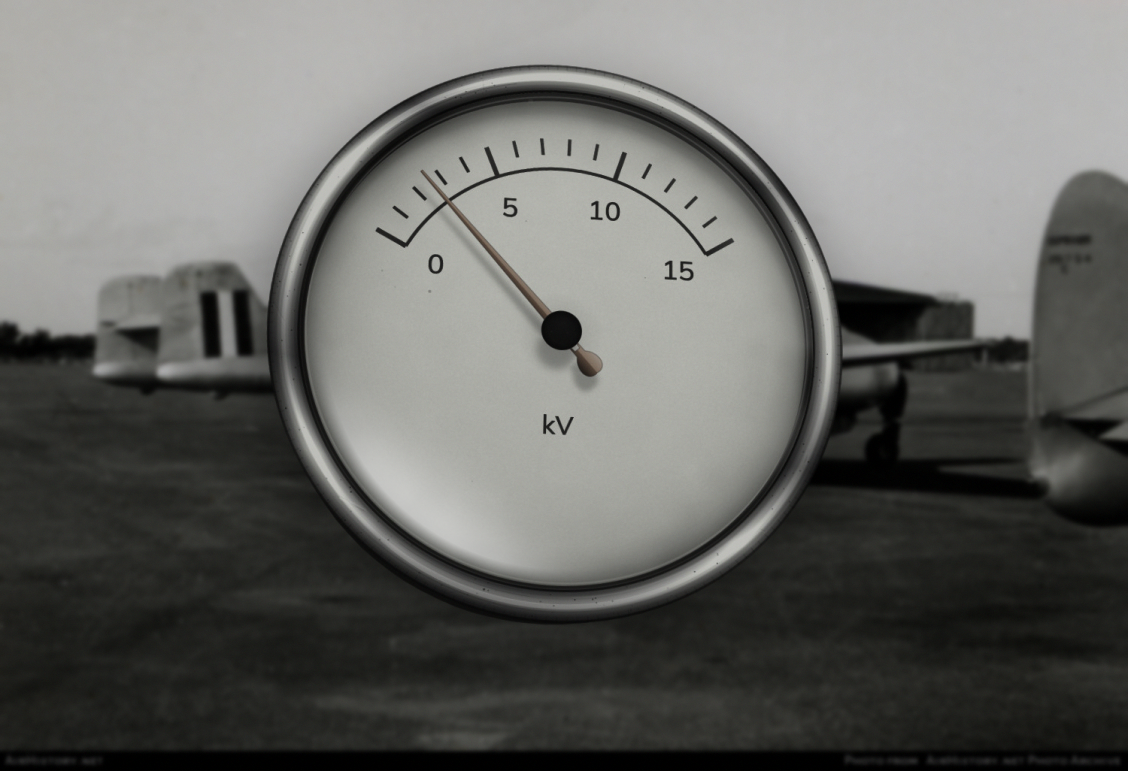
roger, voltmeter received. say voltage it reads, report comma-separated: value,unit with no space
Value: 2.5,kV
